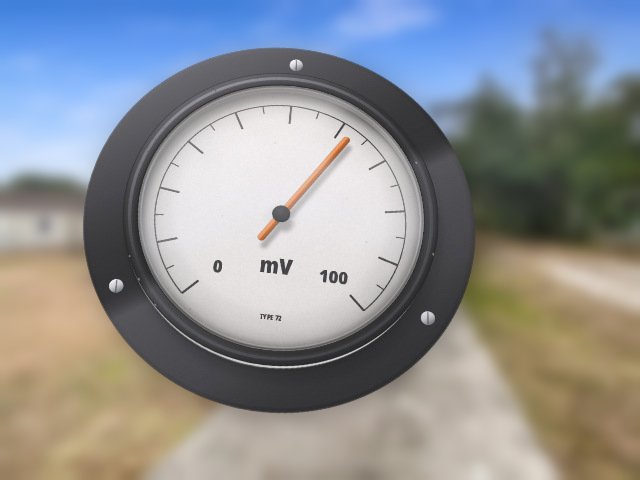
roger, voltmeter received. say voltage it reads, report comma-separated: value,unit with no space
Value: 62.5,mV
